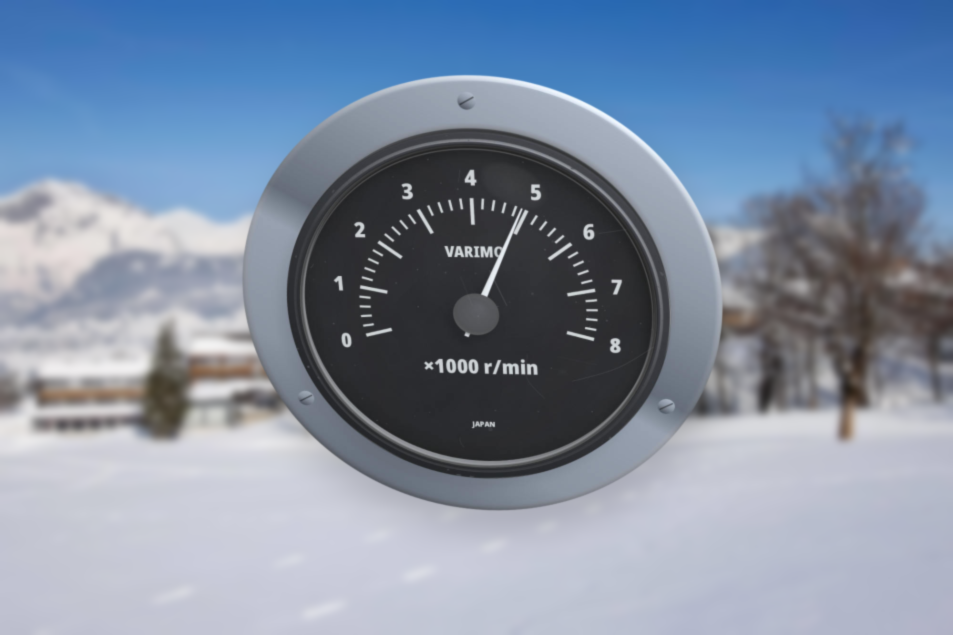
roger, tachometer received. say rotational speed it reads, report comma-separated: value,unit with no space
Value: 4900,rpm
